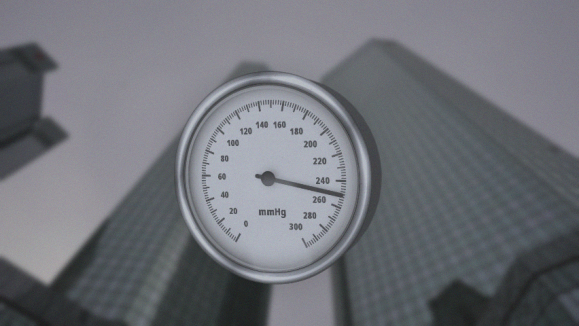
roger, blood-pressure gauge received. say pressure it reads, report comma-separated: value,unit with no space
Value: 250,mmHg
